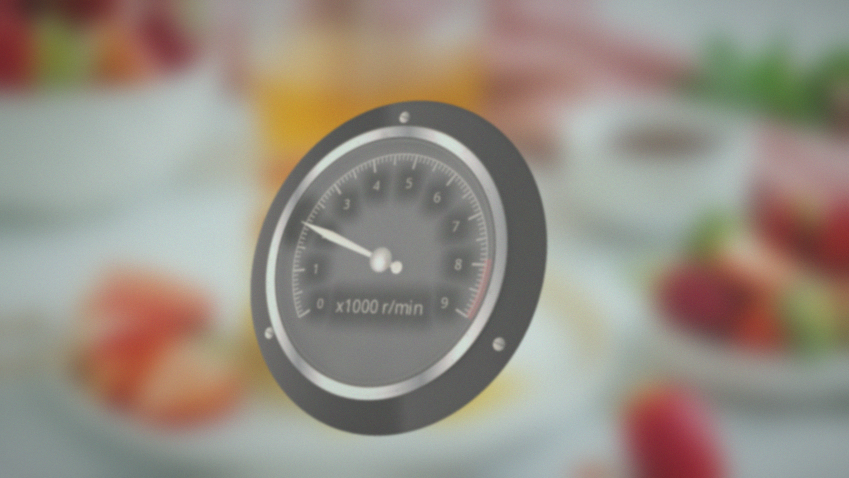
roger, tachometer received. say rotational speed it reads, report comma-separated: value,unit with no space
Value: 2000,rpm
